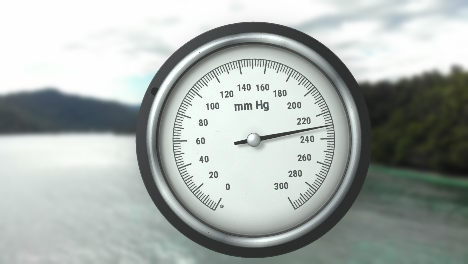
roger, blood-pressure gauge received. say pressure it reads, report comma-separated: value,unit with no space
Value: 230,mmHg
